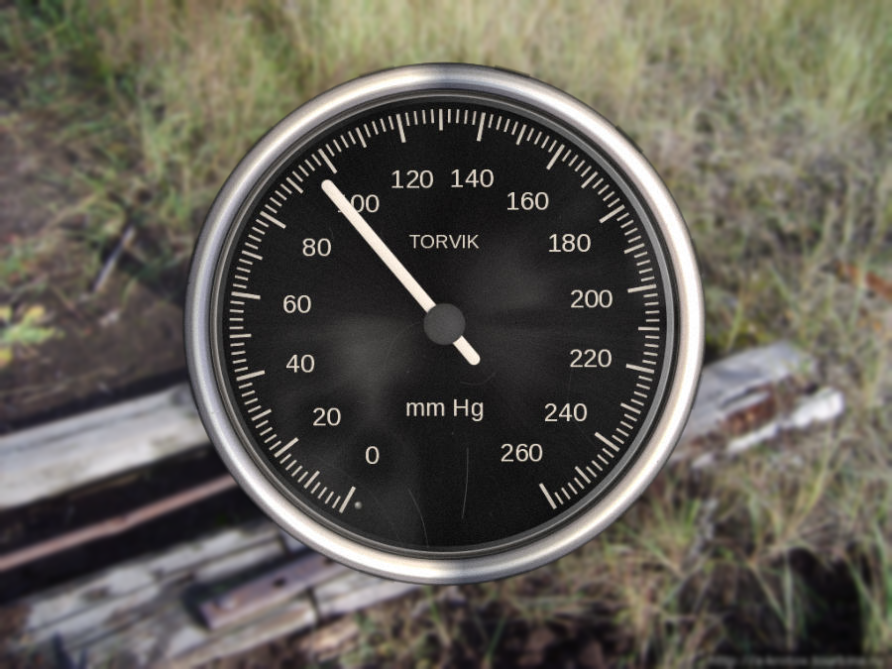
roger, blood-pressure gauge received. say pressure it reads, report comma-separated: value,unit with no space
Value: 96,mmHg
